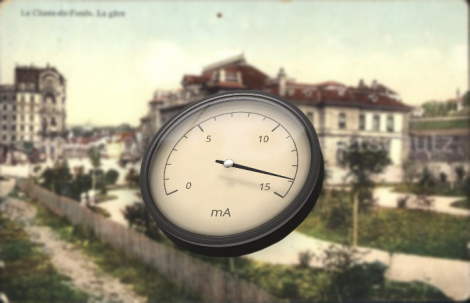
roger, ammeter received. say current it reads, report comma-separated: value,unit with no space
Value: 14,mA
